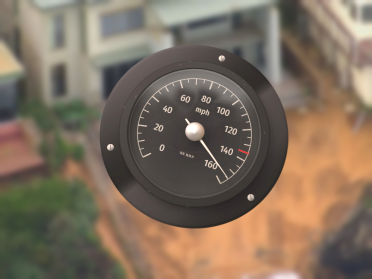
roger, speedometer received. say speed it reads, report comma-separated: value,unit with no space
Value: 155,mph
